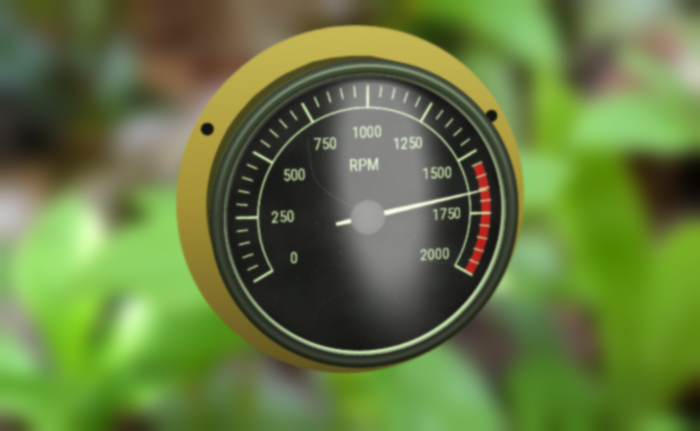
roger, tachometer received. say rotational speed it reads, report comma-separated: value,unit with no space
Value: 1650,rpm
